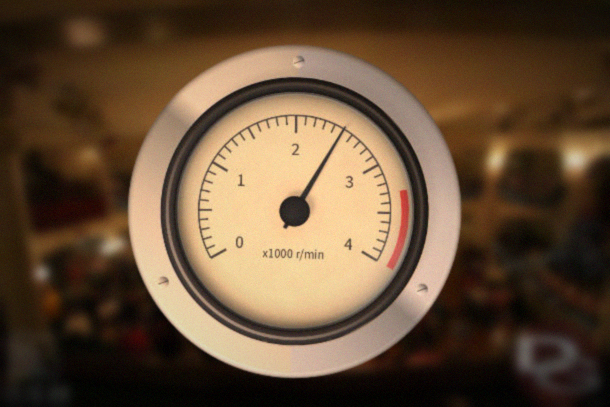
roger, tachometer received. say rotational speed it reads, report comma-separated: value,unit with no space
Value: 2500,rpm
